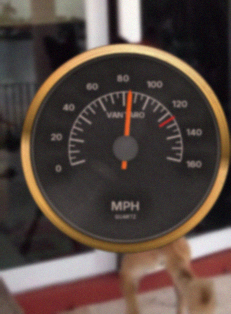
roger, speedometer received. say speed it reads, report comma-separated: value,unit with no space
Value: 85,mph
